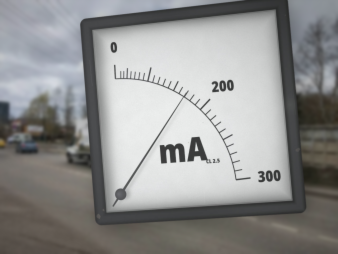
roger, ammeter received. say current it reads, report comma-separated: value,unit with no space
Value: 170,mA
